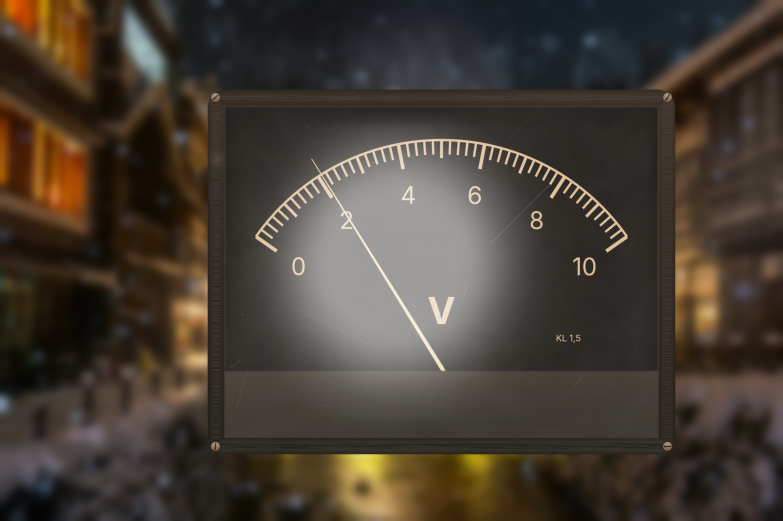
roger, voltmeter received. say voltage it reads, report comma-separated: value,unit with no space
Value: 2.1,V
